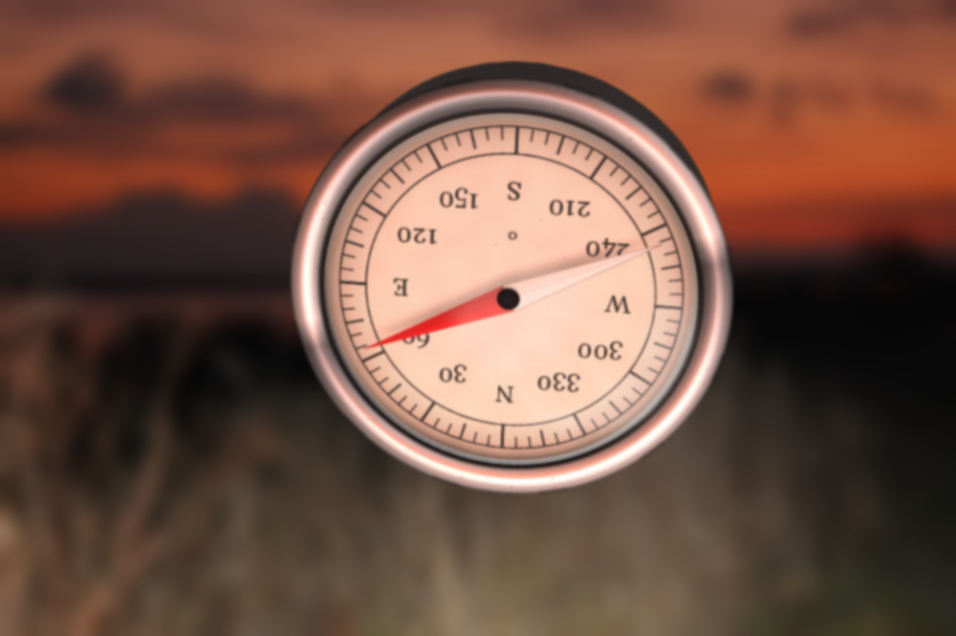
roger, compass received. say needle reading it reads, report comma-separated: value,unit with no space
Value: 65,°
